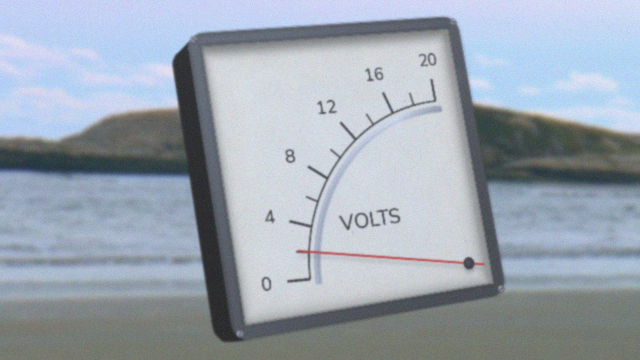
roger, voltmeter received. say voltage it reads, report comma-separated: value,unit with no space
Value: 2,V
